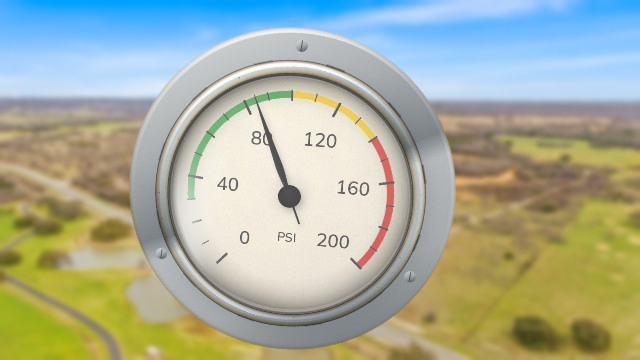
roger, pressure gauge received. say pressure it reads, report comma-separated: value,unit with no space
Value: 85,psi
